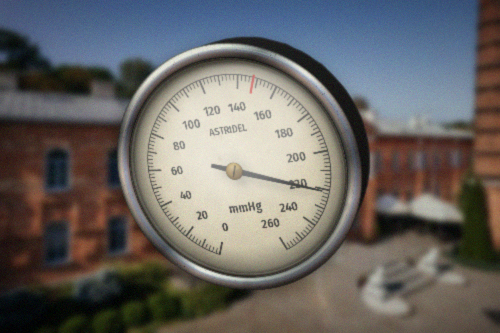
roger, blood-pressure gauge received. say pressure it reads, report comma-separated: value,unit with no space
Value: 220,mmHg
